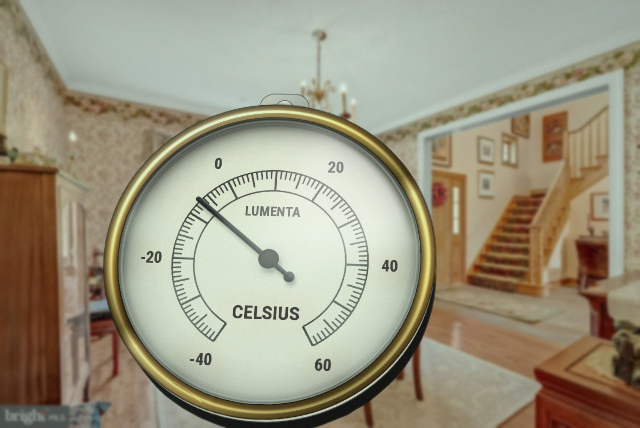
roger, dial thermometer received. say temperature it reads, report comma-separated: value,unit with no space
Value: -7,°C
